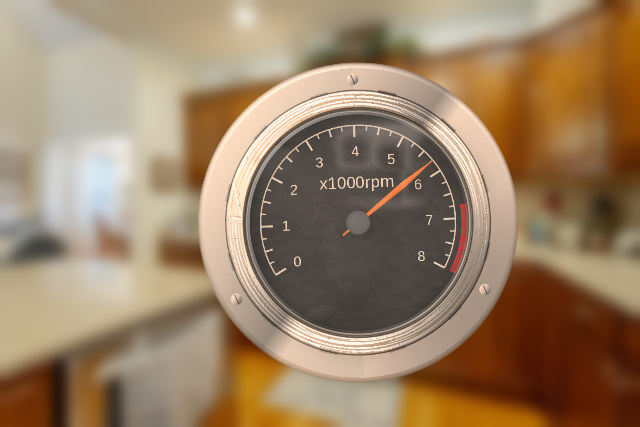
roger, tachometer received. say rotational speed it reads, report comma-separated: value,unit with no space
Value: 5750,rpm
